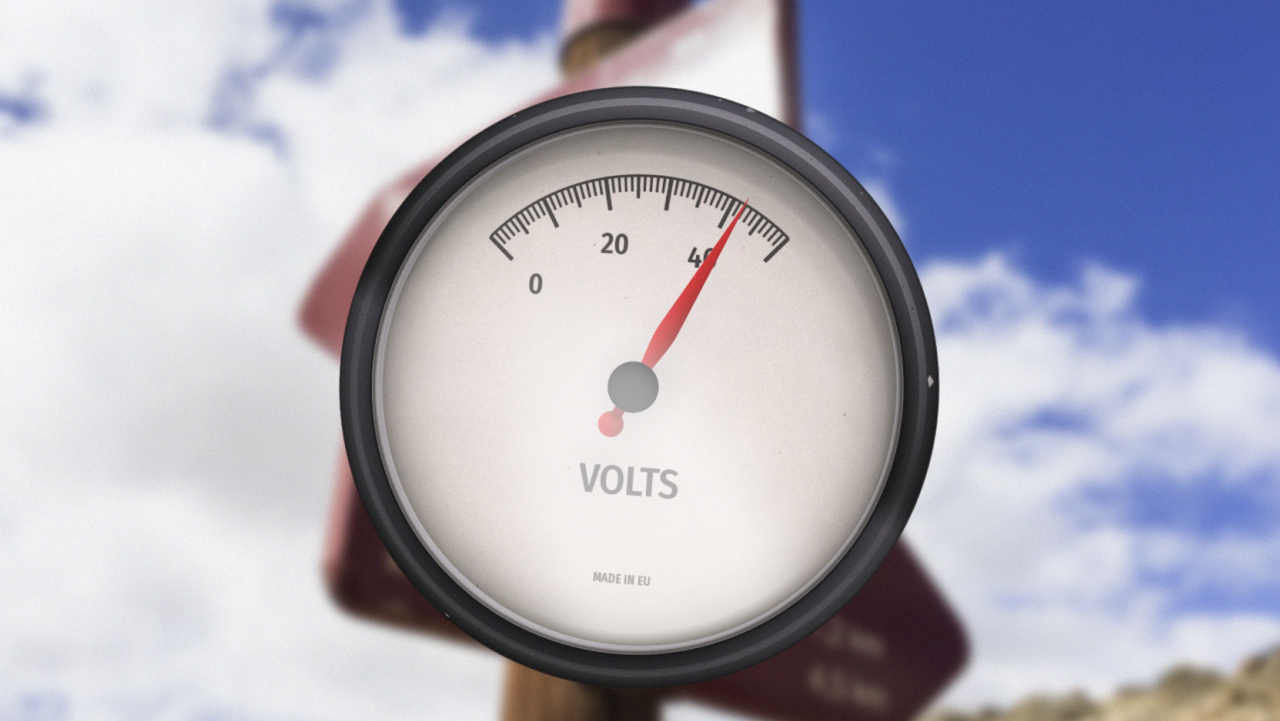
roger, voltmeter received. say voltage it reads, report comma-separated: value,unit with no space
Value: 42,V
